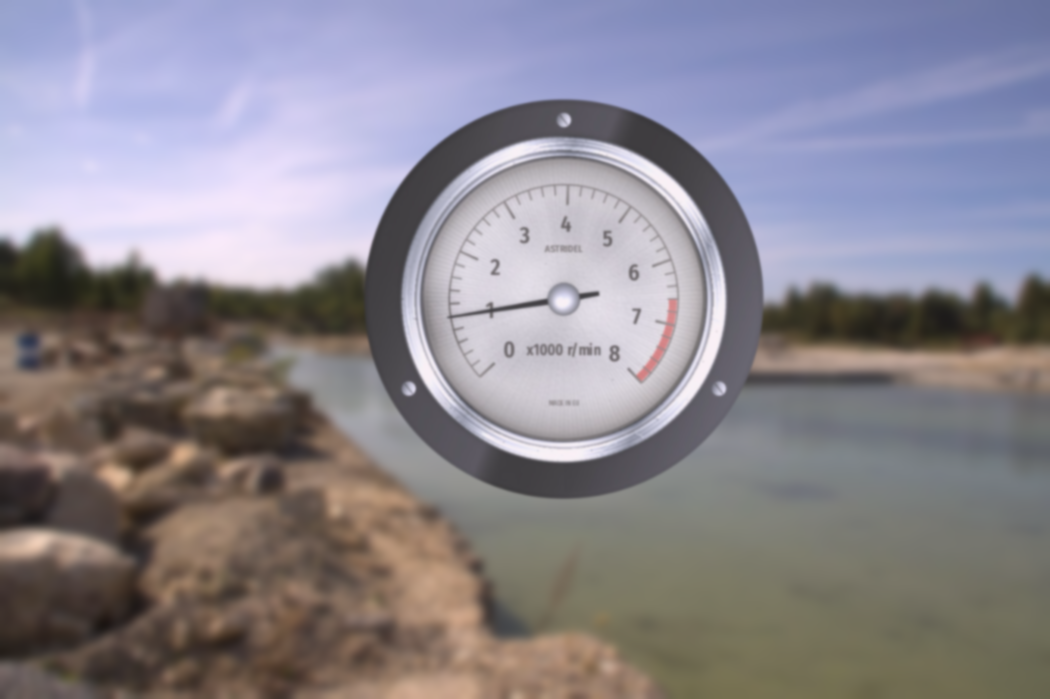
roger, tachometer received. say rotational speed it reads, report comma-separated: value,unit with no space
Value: 1000,rpm
